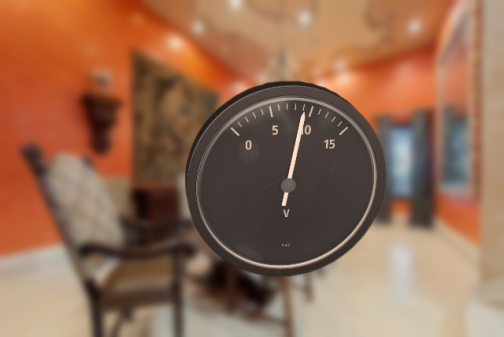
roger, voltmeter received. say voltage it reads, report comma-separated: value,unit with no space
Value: 9,V
